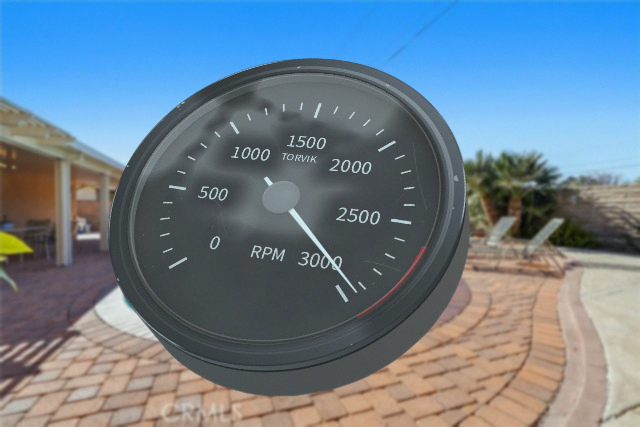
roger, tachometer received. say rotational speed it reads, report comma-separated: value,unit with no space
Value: 2950,rpm
